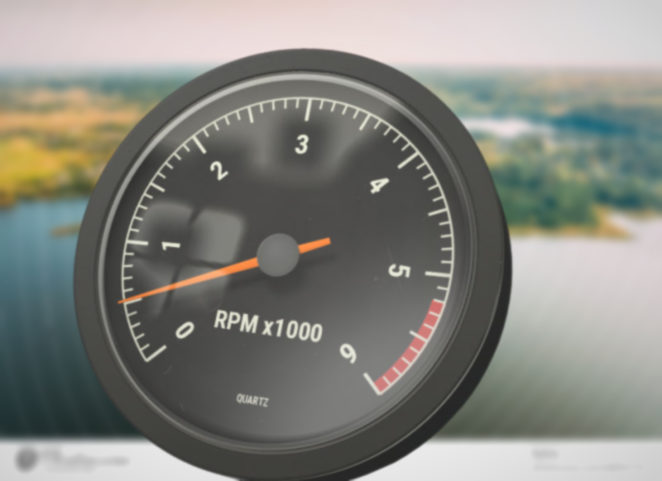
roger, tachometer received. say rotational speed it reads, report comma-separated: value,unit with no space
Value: 500,rpm
